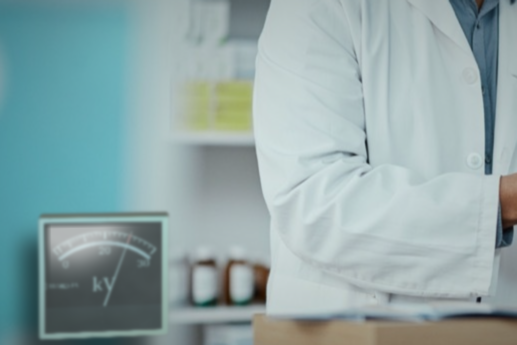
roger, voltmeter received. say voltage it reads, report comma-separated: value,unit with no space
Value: 25,kV
